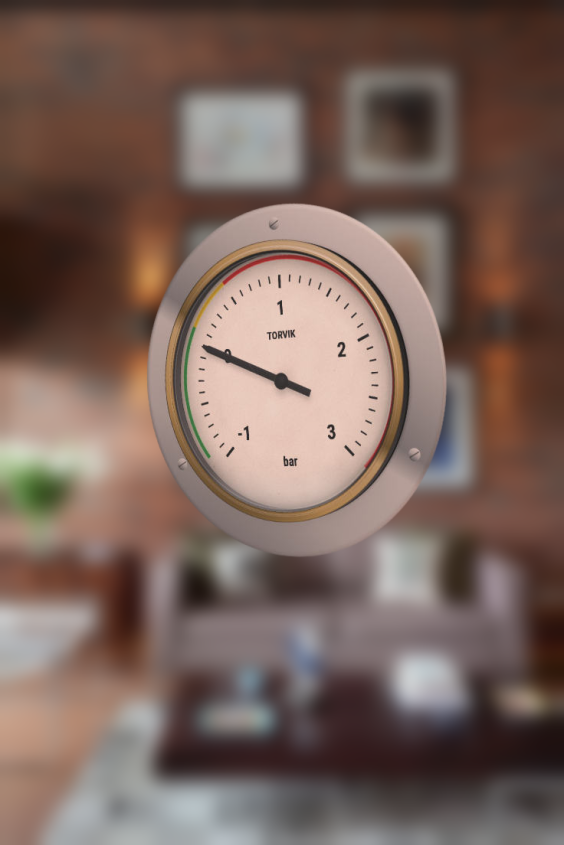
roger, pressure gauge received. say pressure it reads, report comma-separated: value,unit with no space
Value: 0,bar
